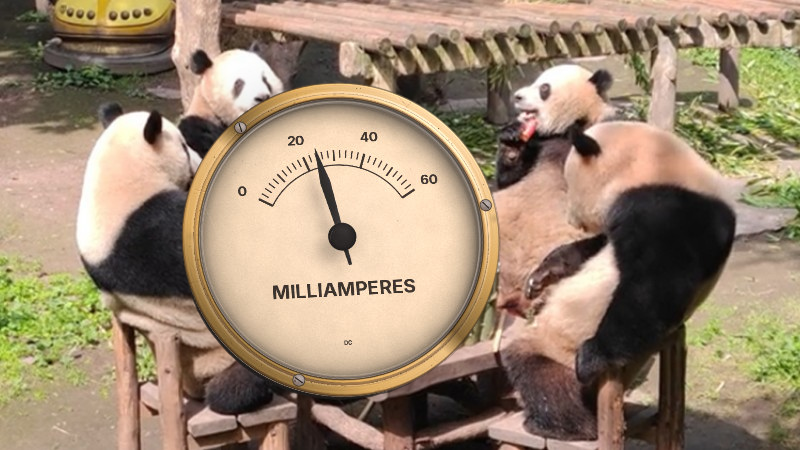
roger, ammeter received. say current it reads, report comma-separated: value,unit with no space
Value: 24,mA
